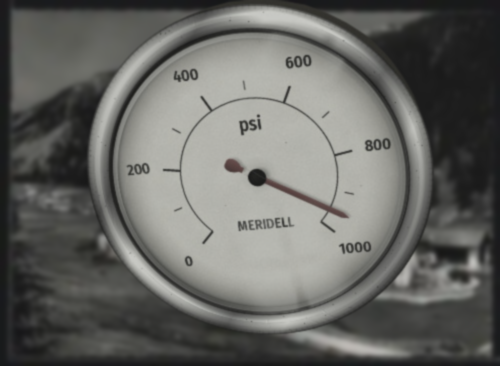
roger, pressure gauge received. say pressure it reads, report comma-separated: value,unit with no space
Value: 950,psi
